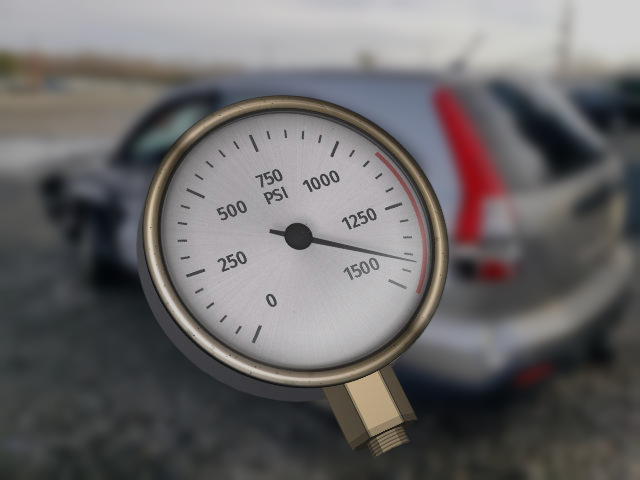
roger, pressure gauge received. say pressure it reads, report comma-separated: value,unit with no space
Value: 1425,psi
